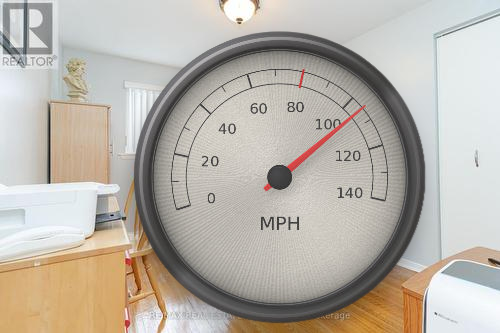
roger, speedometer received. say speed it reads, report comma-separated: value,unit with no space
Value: 105,mph
